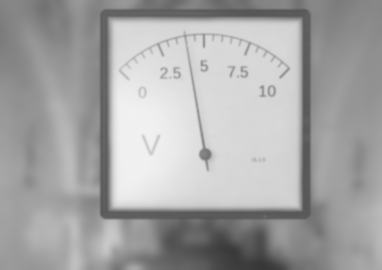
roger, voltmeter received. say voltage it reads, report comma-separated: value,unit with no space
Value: 4,V
